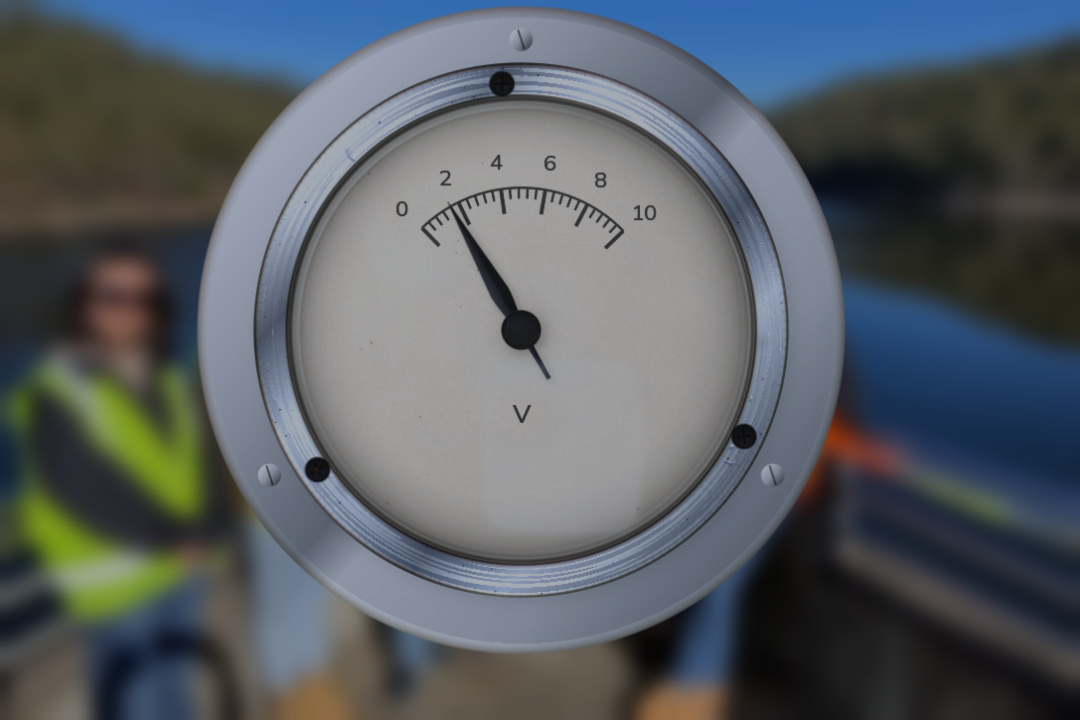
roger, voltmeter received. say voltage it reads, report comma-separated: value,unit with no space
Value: 1.6,V
